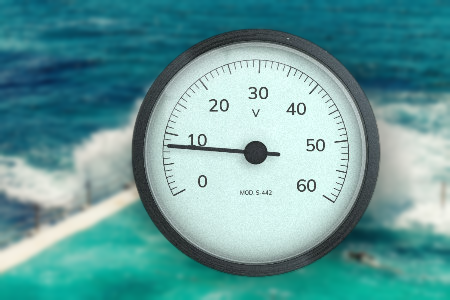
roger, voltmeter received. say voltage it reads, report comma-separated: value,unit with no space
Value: 8,V
